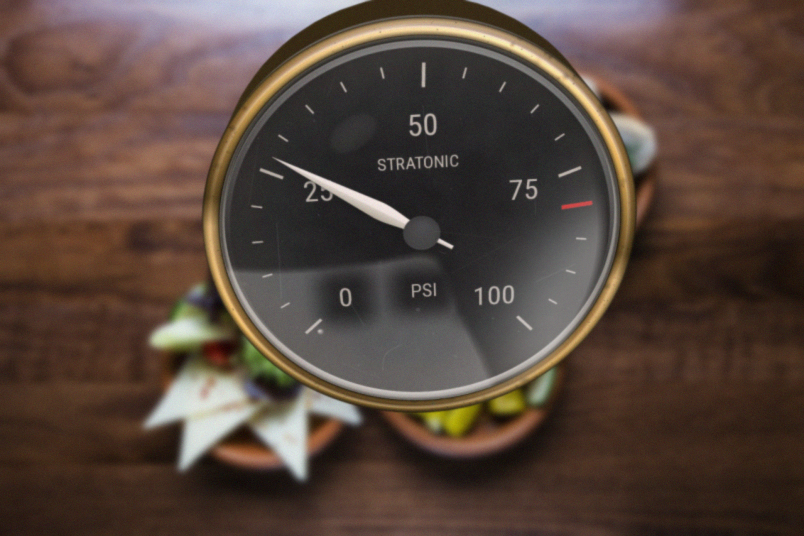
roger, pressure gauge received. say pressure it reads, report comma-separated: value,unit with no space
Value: 27.5,psi
